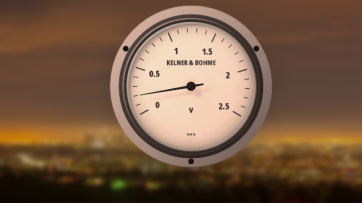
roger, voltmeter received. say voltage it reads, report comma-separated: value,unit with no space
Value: 0.2,V
